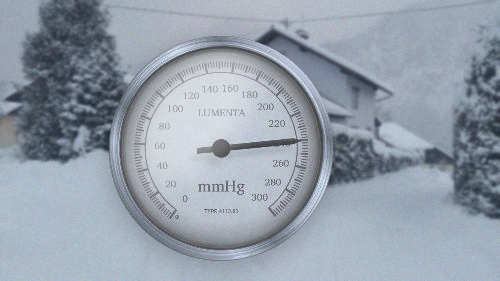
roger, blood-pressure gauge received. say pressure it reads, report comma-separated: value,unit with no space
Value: 240,mmHg
